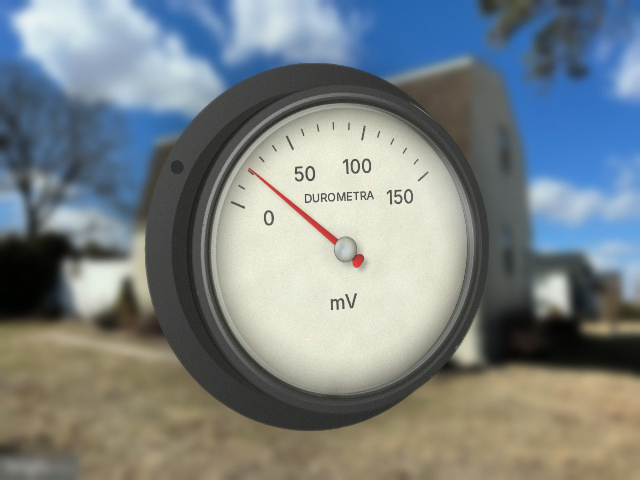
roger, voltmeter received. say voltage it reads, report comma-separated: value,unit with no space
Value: 20,mV
